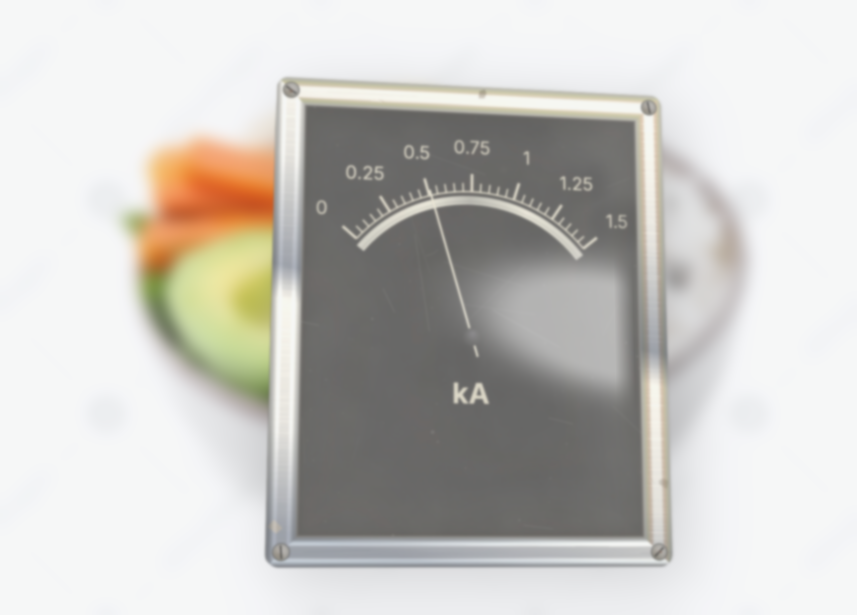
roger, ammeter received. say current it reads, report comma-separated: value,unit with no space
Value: 0.5,kA
